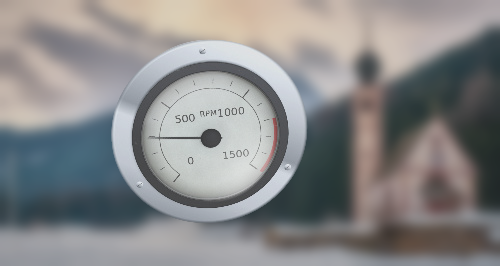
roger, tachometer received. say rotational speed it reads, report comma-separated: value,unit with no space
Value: 300,rpm
